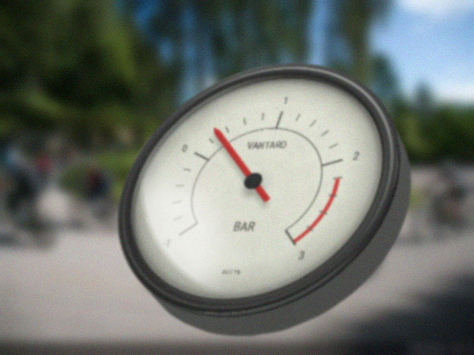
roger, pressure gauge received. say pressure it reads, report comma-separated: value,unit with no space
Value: 0.3,bar
